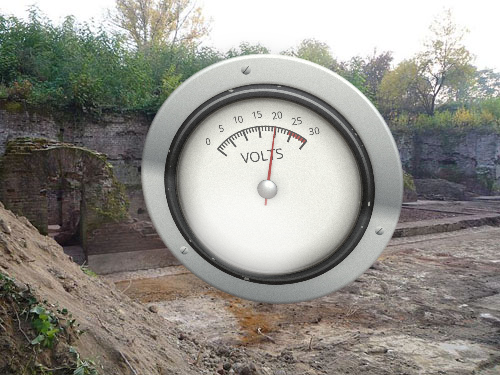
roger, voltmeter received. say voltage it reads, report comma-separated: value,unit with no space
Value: 20,V
